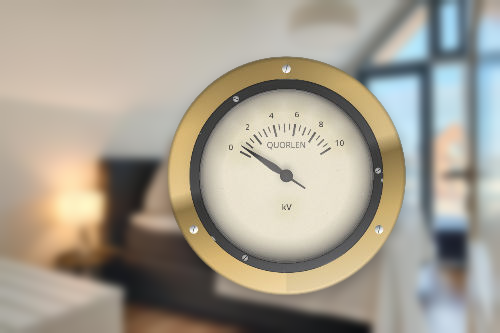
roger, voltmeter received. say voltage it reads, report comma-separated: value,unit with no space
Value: 0.5,kV
